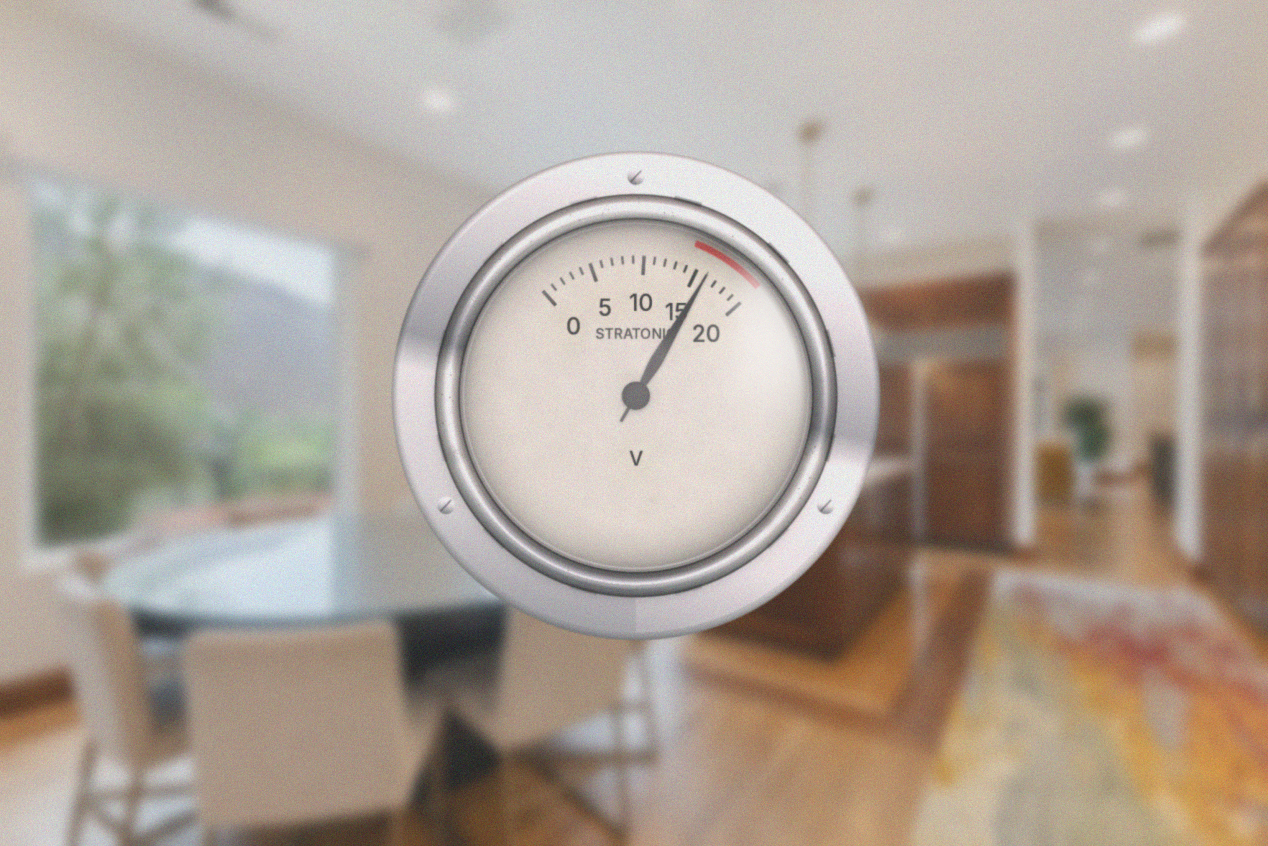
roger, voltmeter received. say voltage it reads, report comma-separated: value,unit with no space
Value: 16,V
